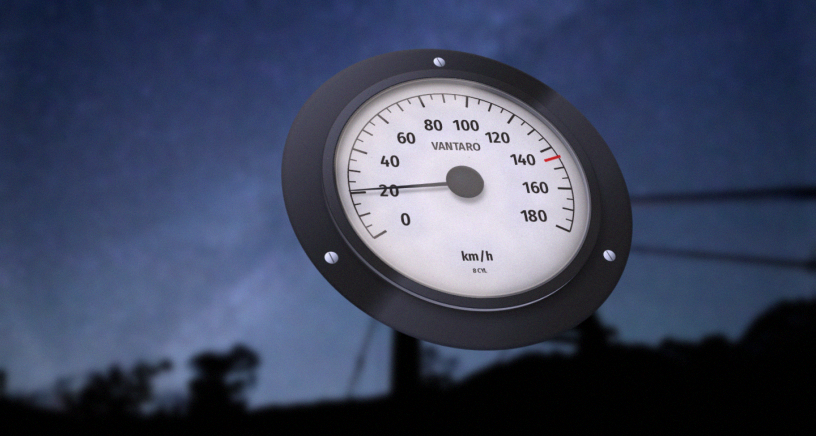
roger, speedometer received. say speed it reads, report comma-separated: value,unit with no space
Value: 20,km/h
